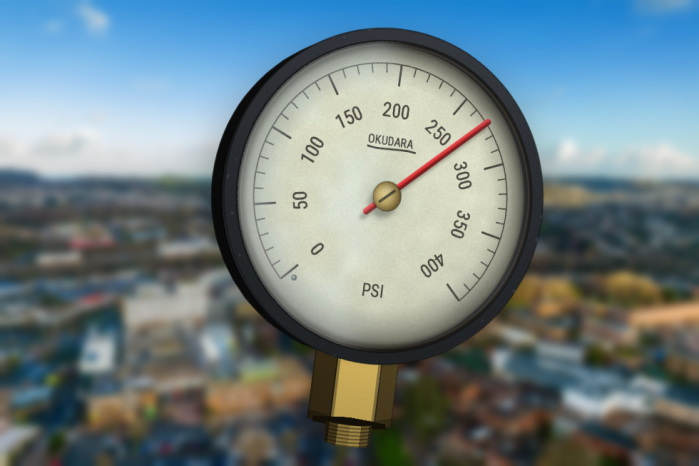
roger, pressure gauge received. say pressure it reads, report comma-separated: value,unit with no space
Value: 270,psi
